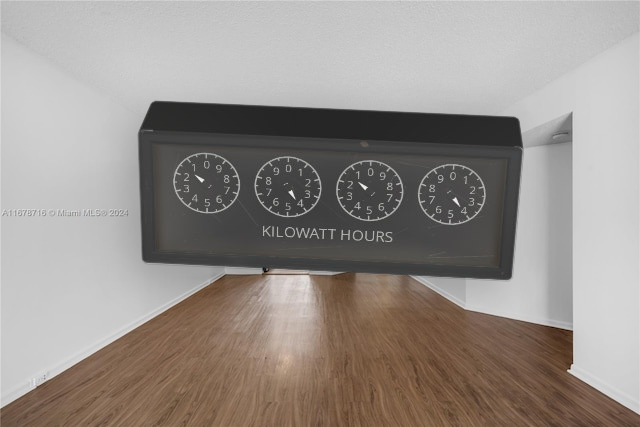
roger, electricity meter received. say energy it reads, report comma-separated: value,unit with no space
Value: 1414,kWh
